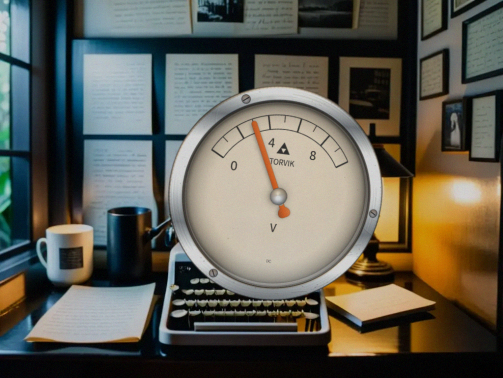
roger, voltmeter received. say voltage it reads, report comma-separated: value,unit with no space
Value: 3,V
